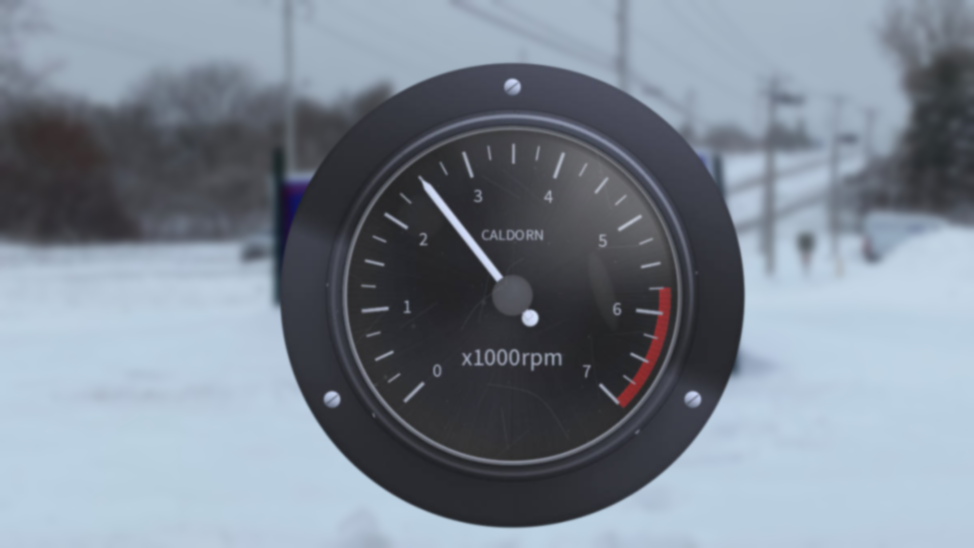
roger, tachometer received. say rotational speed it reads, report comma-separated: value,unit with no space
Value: 2500,rpm
